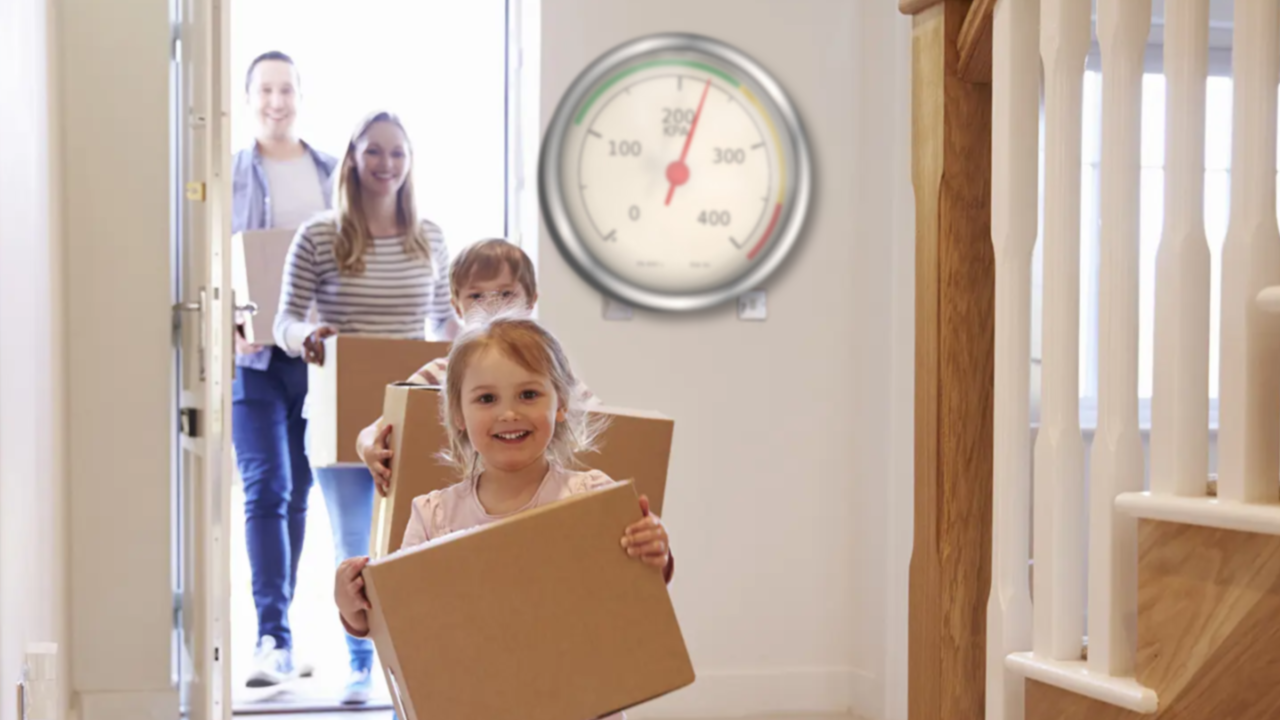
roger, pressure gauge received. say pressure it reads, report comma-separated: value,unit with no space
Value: 225,kPa
